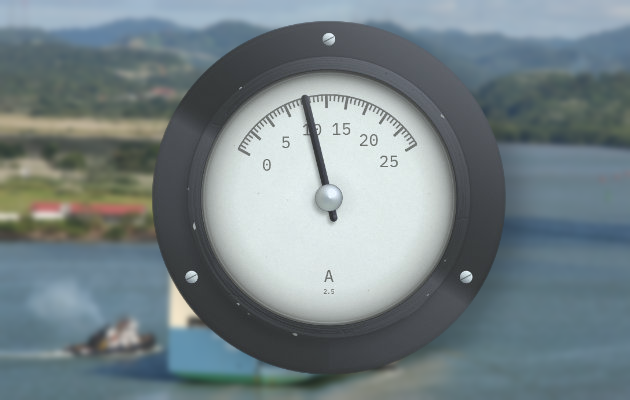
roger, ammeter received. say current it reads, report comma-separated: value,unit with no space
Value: 10,A
